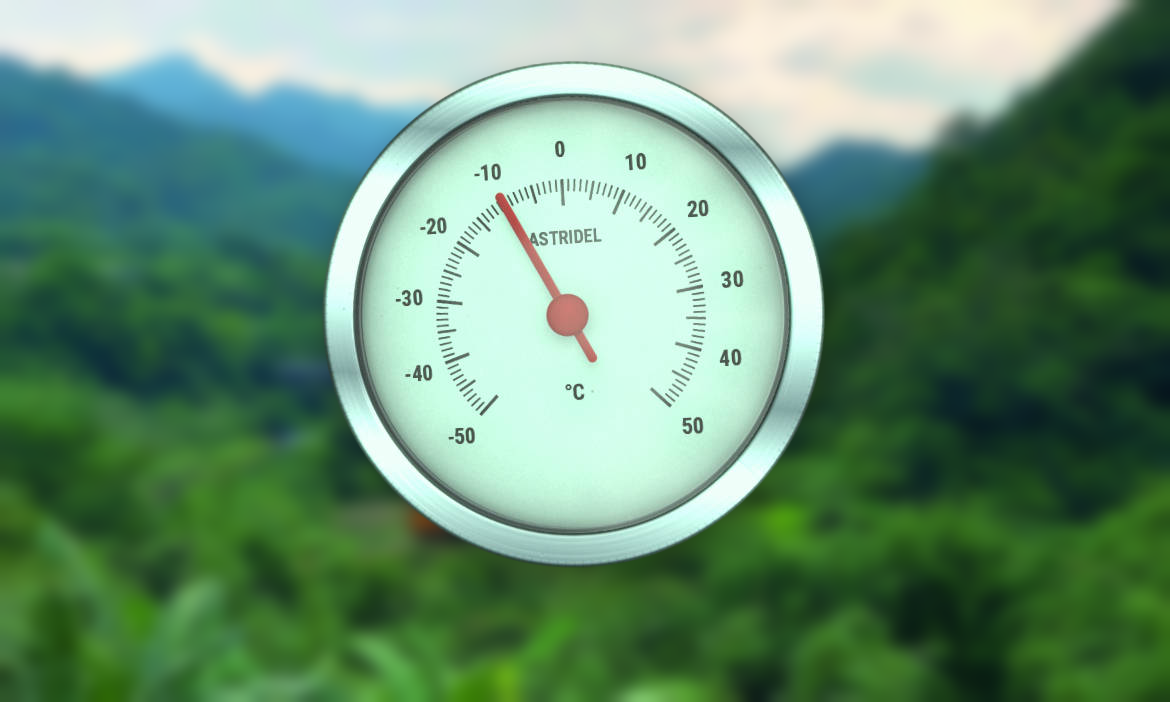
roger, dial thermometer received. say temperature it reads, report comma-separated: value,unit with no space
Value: -10,°C
